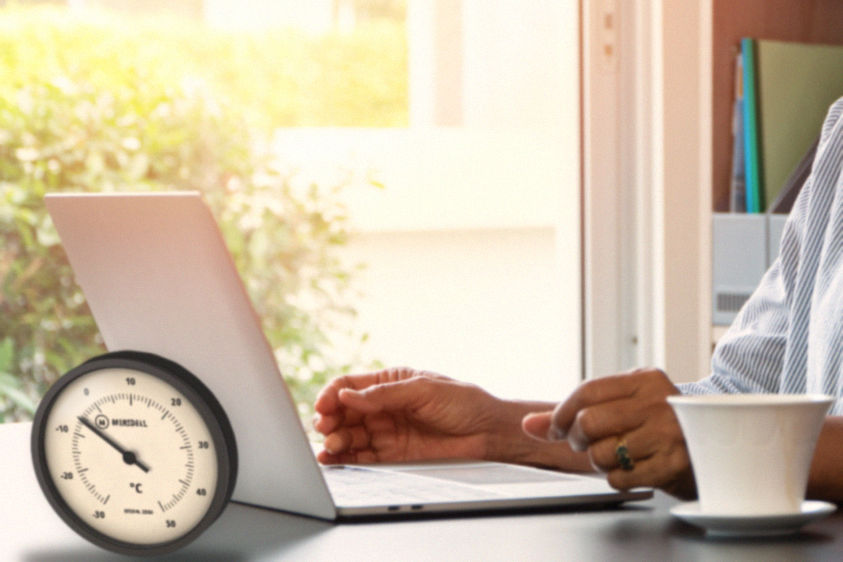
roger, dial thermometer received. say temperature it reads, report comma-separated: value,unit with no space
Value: -5,°C
